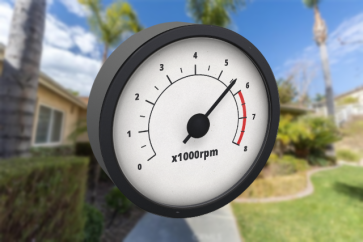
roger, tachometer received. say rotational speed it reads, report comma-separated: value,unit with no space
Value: 5500,rpm
